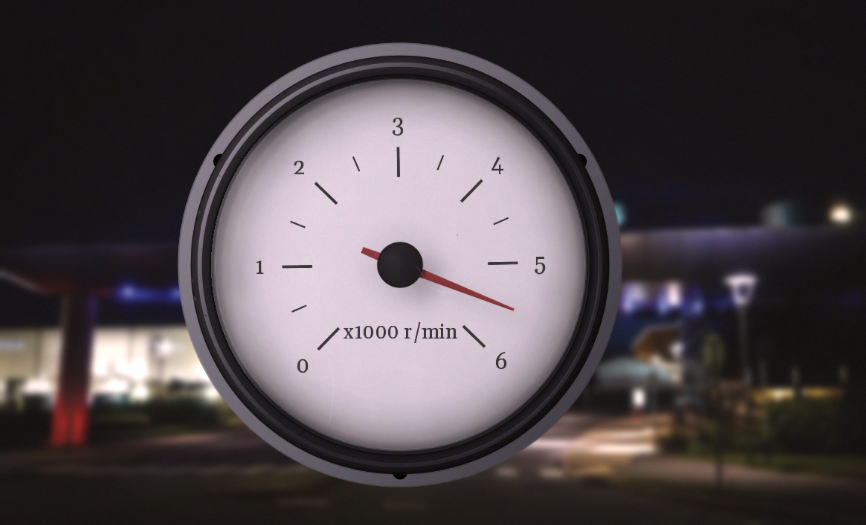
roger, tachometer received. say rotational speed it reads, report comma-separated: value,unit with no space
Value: 5500,rpm
